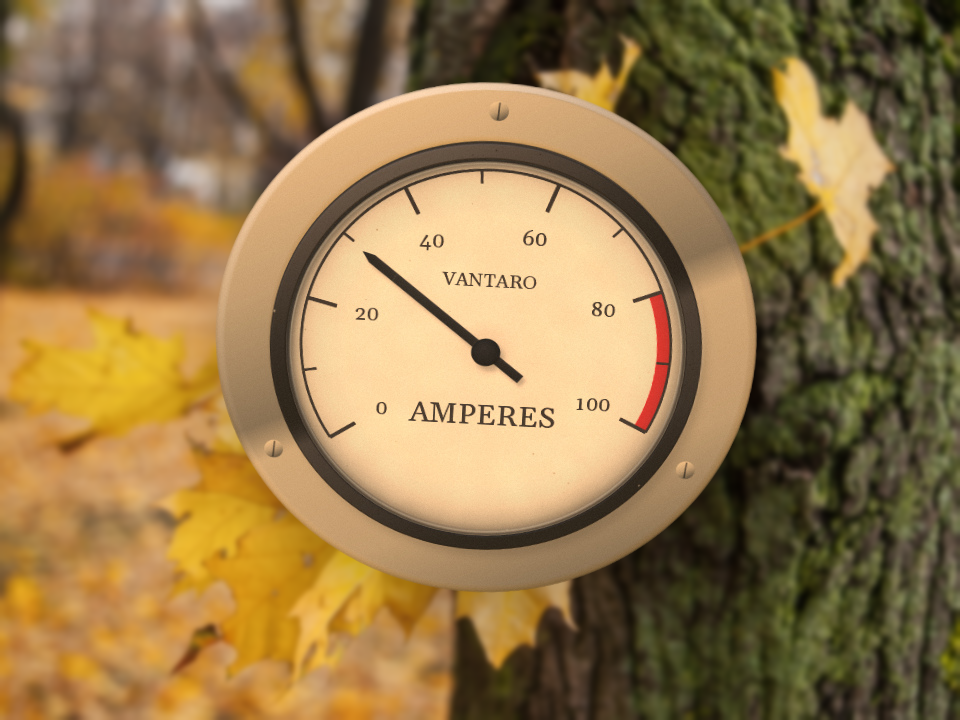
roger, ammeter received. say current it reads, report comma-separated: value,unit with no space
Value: 30,A
